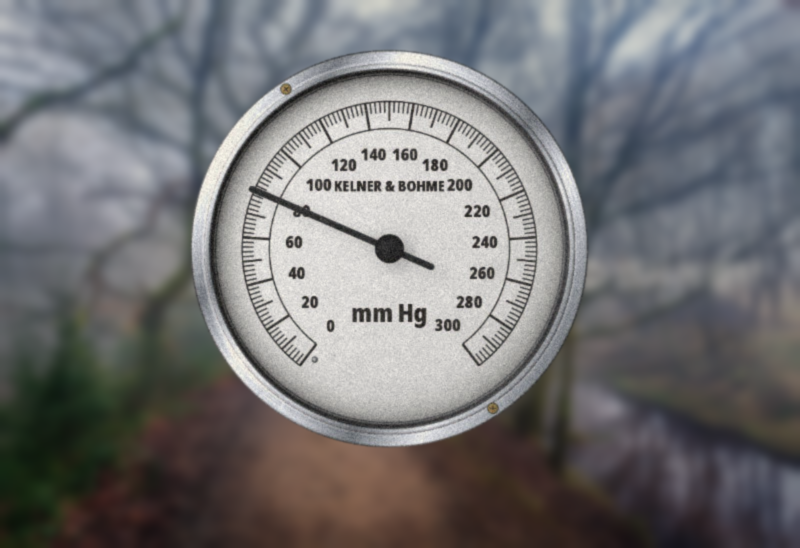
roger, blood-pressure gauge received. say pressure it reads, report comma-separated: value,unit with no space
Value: 80,mmHg
